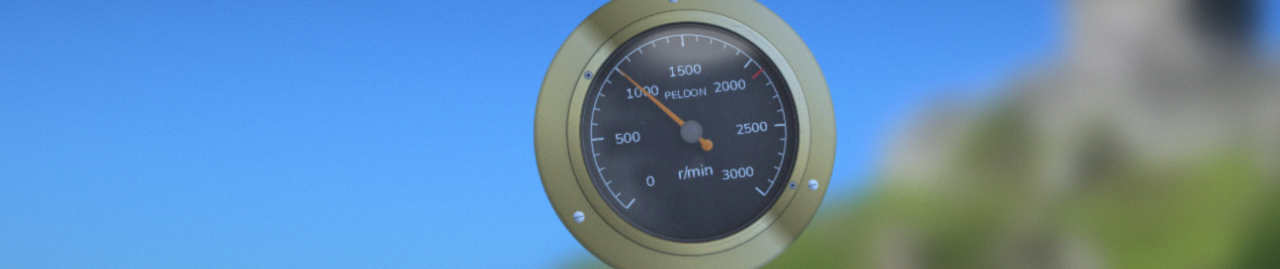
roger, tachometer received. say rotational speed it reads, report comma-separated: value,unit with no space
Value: 1000,rpm
